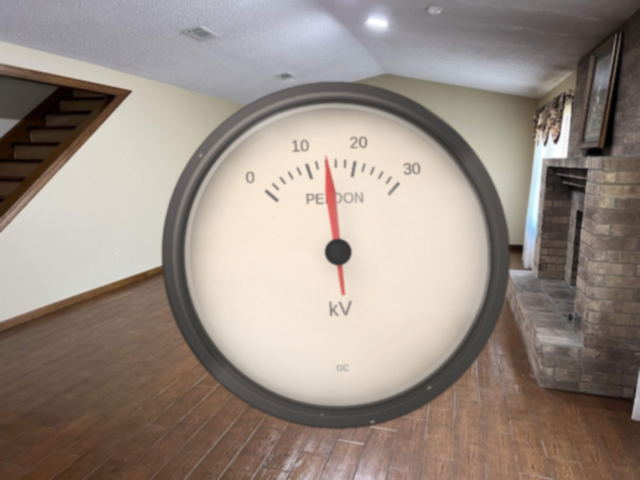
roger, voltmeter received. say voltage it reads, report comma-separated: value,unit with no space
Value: 14,kV
